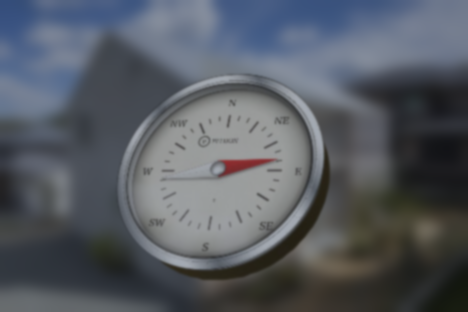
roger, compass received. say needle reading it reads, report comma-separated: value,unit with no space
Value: 80,°
